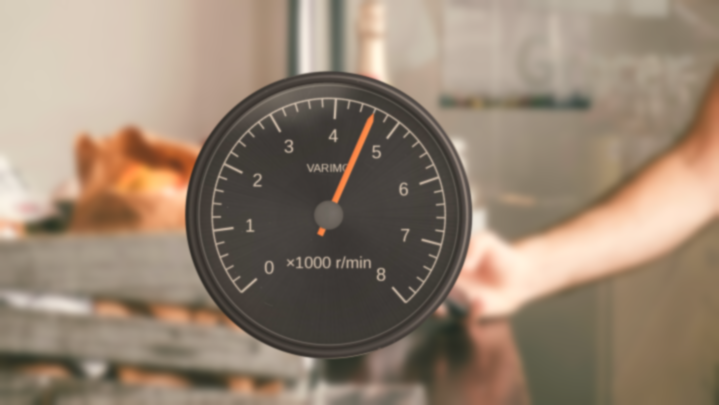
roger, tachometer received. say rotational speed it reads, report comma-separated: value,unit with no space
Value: 4600,rpm
